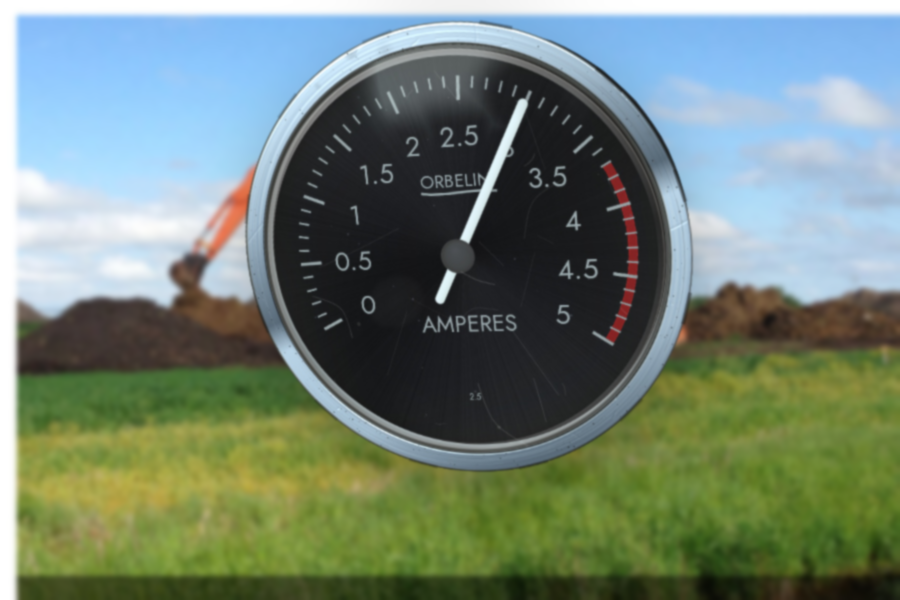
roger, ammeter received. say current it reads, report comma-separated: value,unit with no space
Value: 3,A
